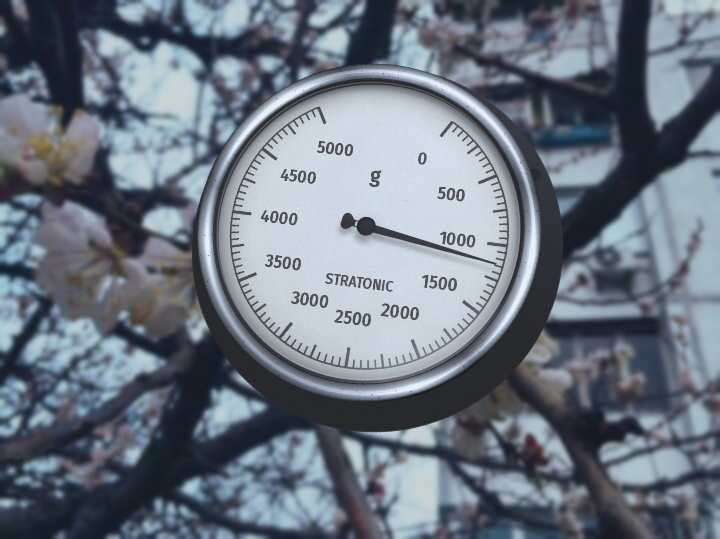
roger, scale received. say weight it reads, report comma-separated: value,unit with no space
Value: 1150,g
